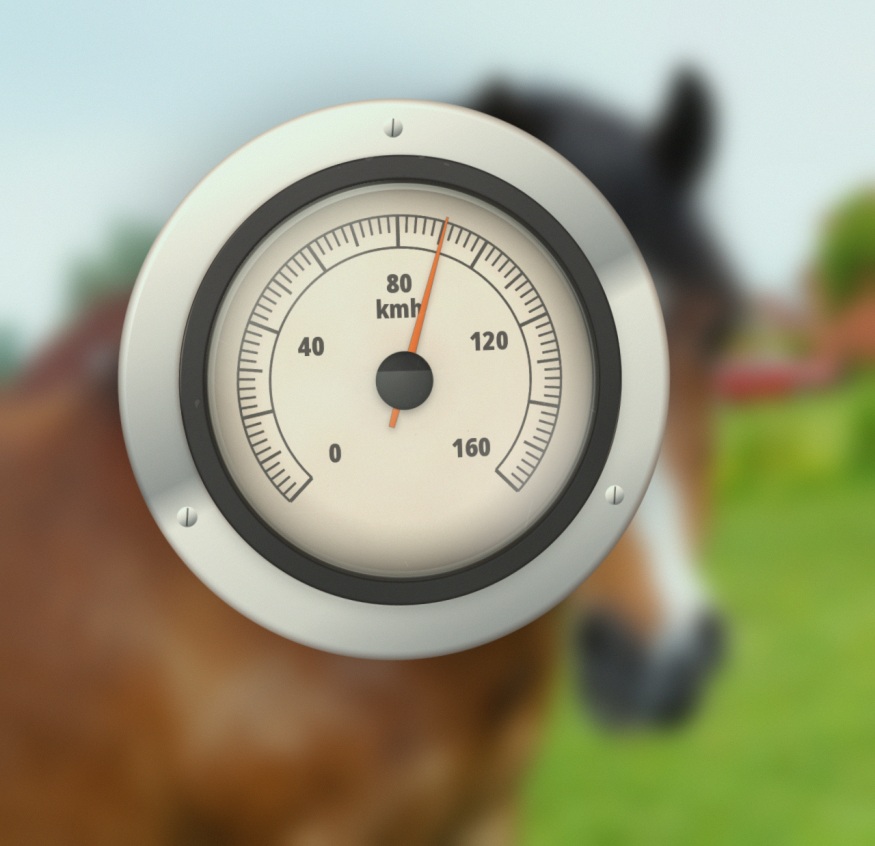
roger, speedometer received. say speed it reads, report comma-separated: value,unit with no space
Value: 90,km/h
